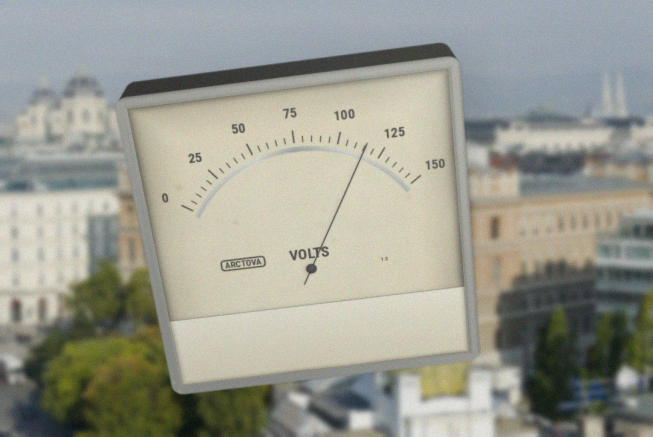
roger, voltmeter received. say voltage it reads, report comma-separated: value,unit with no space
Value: 115,V
